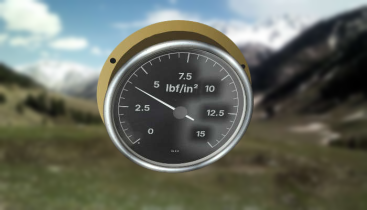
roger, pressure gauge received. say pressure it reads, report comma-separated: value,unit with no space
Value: 4,psi
